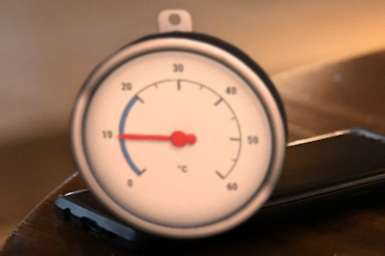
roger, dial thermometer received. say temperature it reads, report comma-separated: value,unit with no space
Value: 10,°C
